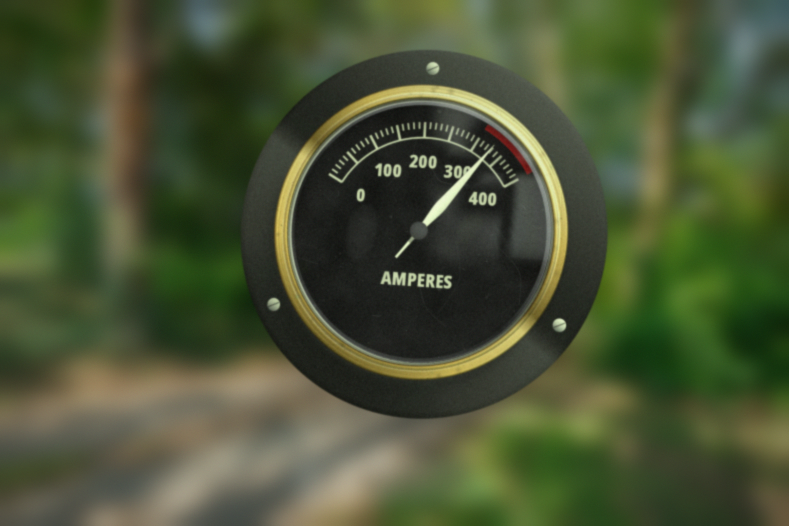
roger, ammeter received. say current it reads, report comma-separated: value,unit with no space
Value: 330,A
